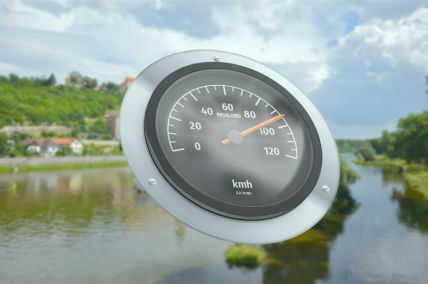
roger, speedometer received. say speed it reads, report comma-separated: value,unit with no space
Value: 95,km/h
